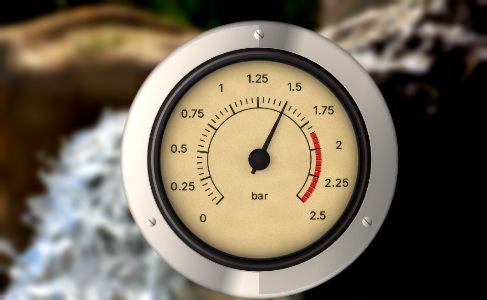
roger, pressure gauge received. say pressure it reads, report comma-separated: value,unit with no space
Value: 1.5,bar
